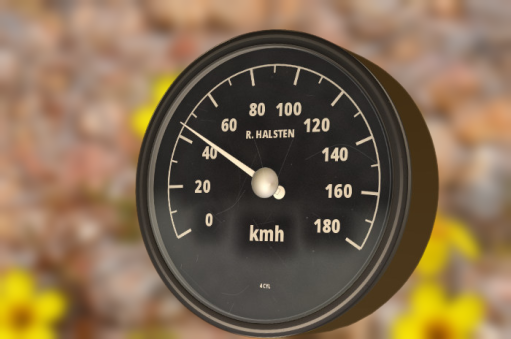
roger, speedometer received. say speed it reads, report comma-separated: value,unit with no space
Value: 45,km/h
